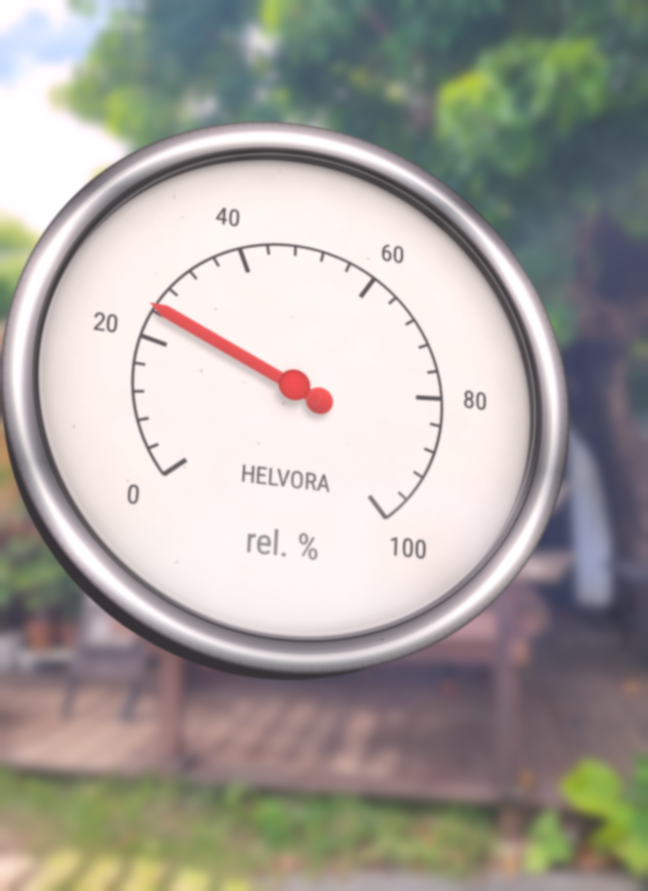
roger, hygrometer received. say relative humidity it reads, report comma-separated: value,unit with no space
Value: 24,%
